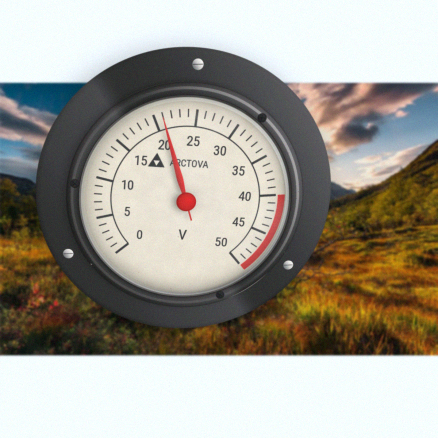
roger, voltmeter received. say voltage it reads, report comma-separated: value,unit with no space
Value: 21,V
